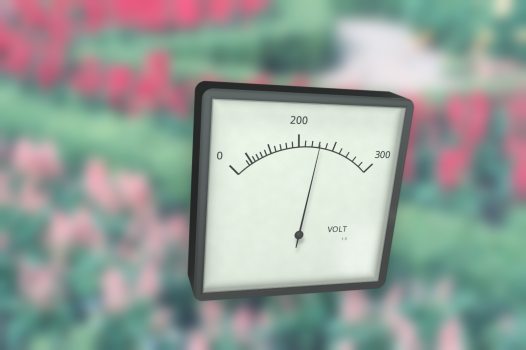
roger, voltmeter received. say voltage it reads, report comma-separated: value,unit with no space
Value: 230,V
